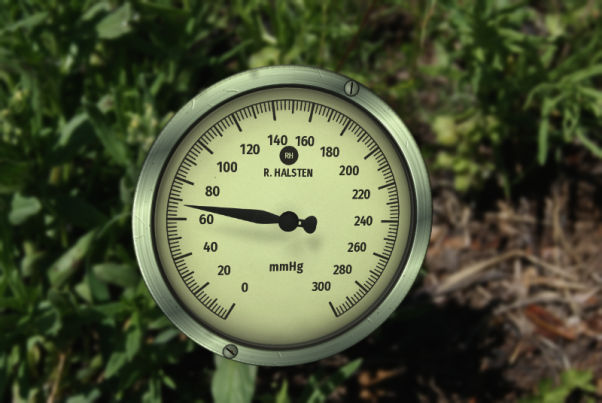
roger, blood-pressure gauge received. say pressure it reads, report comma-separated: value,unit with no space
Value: 68,mmHg
